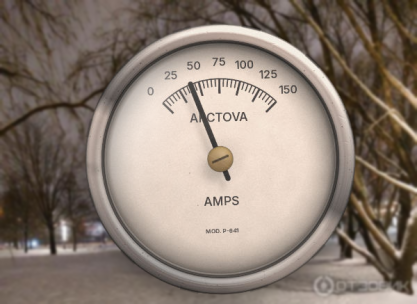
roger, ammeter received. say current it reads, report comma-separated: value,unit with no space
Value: 40,A
